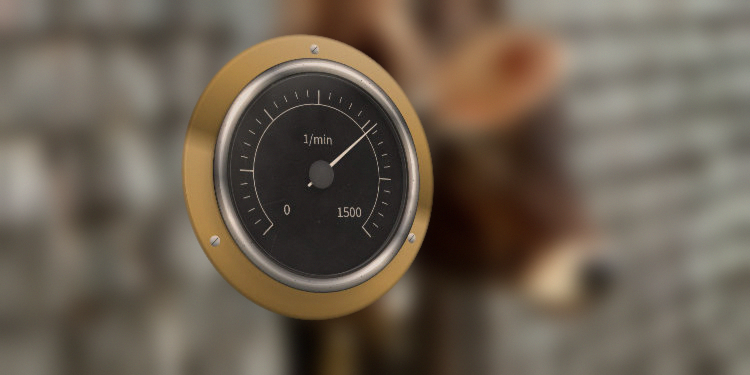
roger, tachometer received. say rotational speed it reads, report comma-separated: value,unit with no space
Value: 1025,rpm
